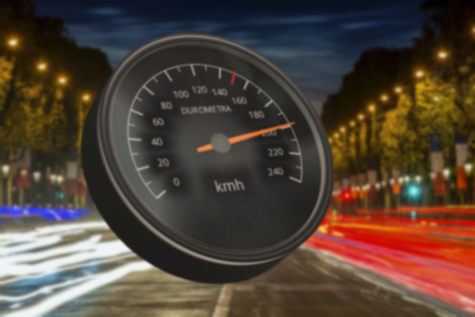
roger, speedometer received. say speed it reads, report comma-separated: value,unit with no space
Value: 200,km/h
